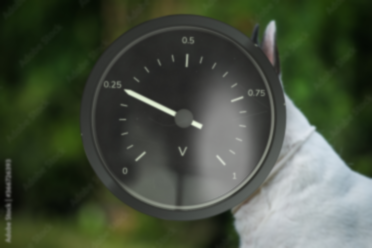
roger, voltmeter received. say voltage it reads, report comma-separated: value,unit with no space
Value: 0.25,V
